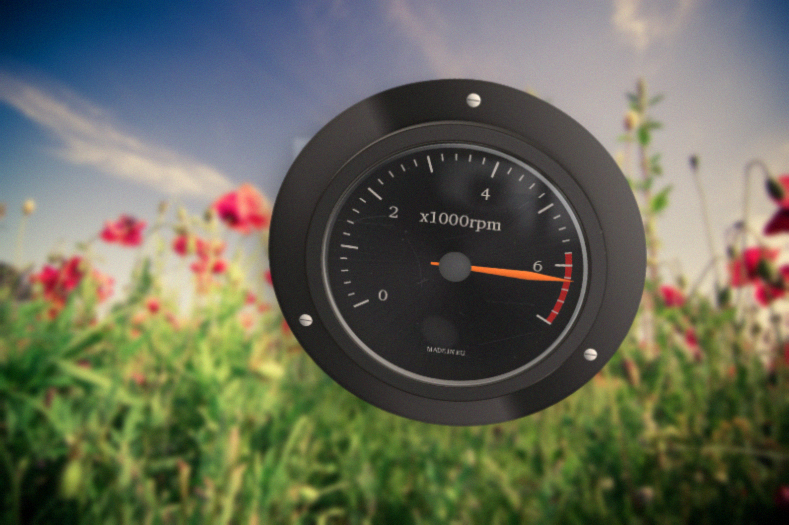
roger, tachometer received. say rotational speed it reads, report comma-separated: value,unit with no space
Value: 6200,rpm
